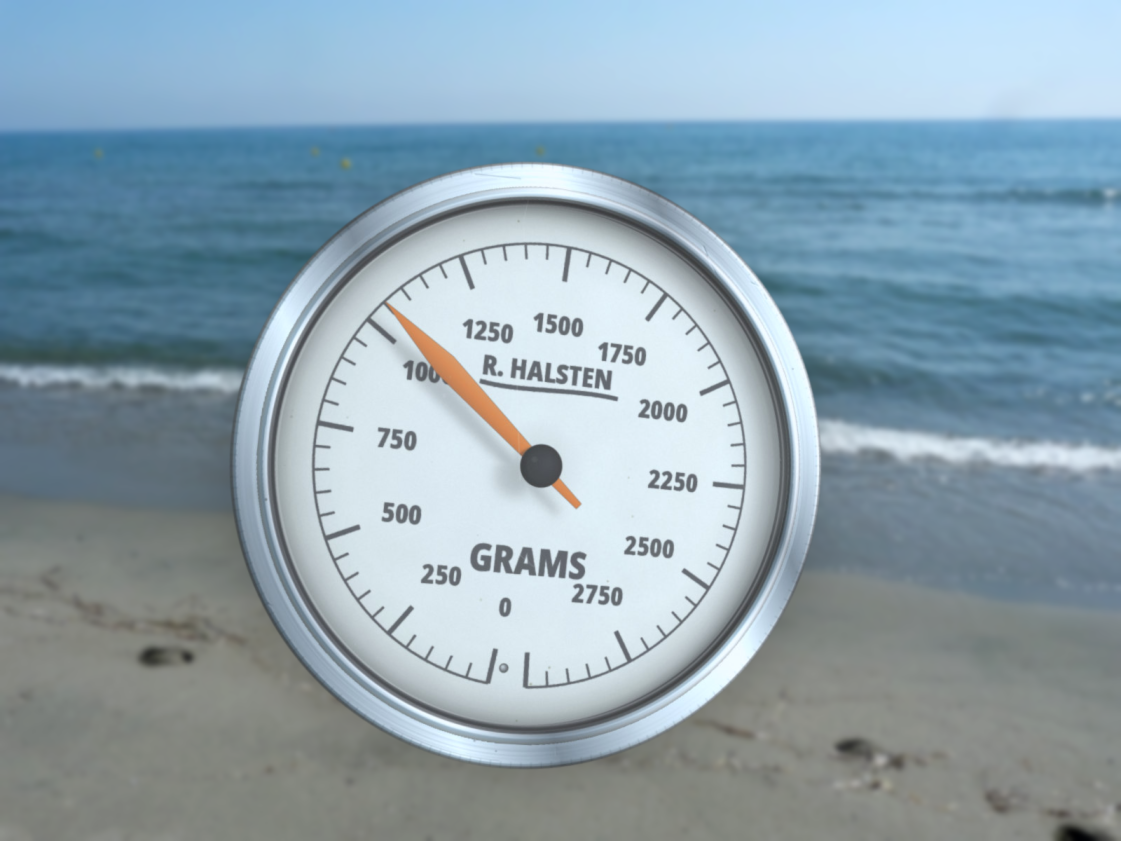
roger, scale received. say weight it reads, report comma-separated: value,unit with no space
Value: 1050,g
